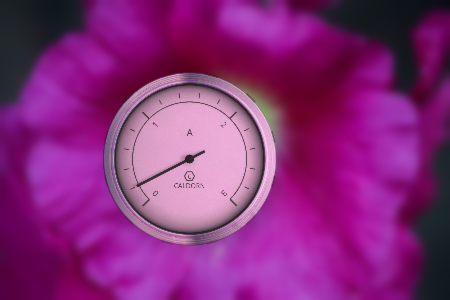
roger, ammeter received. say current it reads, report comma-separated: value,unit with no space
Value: 0.2,A
